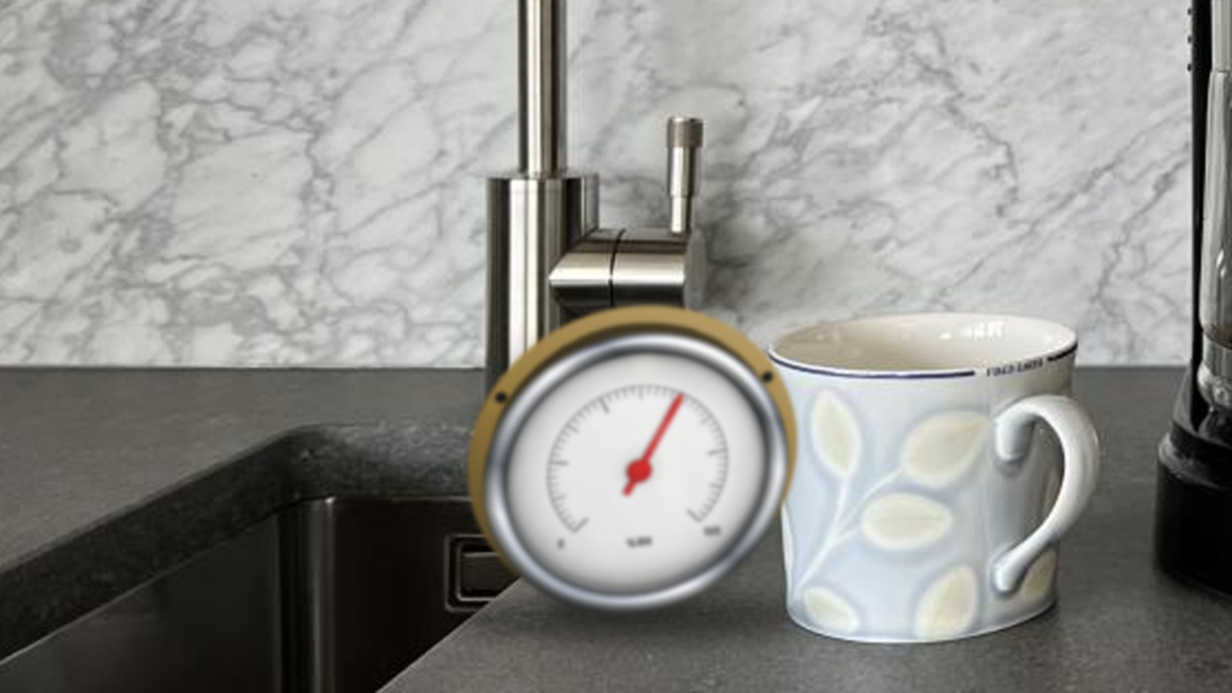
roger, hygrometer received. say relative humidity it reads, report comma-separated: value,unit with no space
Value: 60,%
